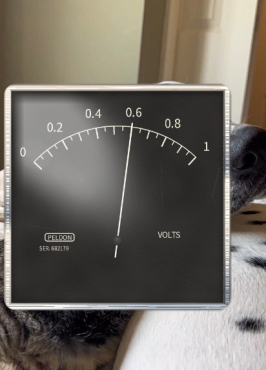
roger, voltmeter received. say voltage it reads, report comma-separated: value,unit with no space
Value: 0.6,V
